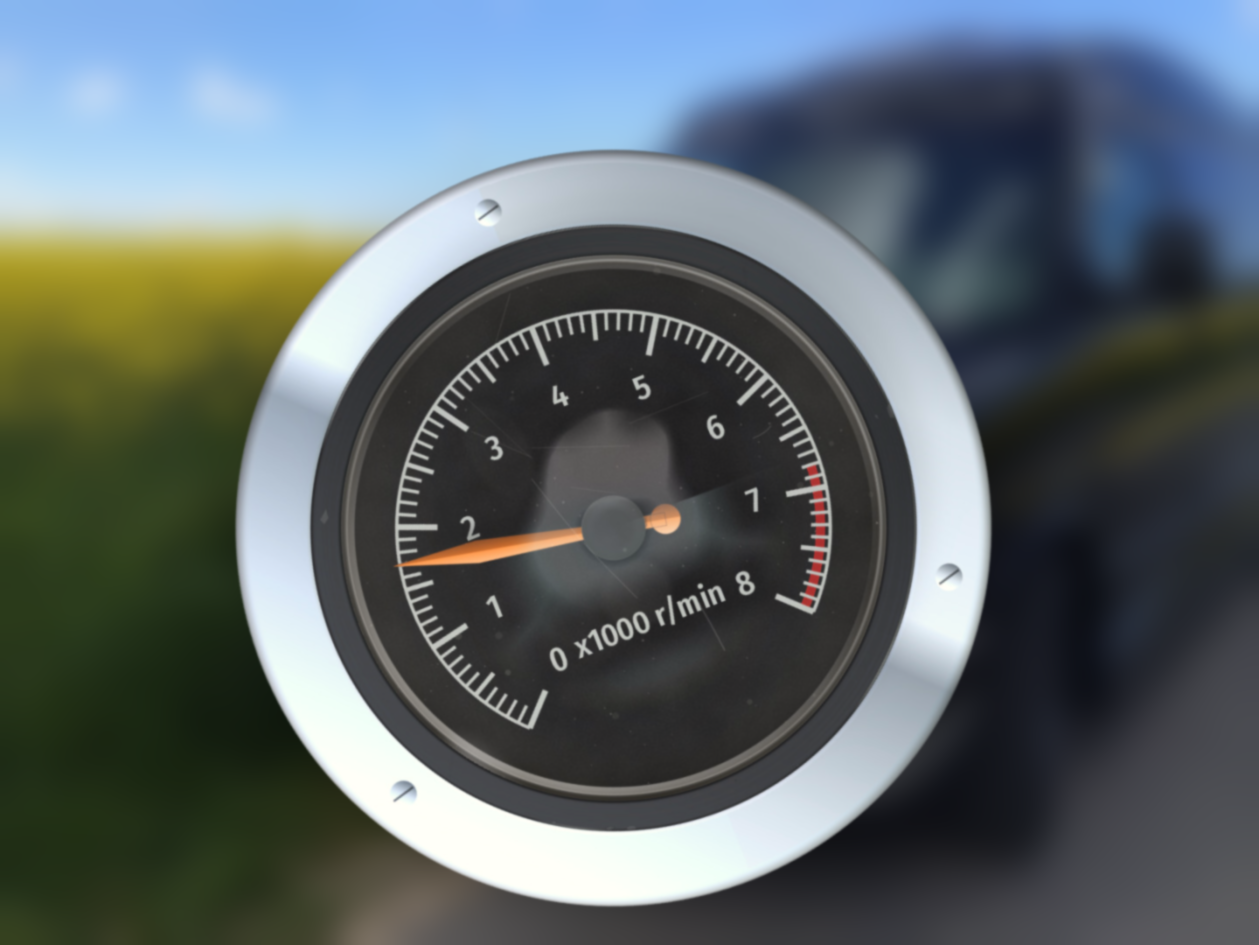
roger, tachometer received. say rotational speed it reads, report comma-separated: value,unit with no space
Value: 1700,rpm
